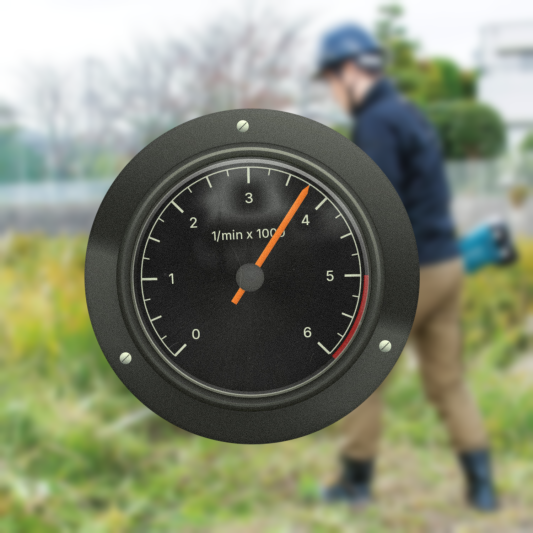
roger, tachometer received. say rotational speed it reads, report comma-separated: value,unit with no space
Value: 3750,rpm
